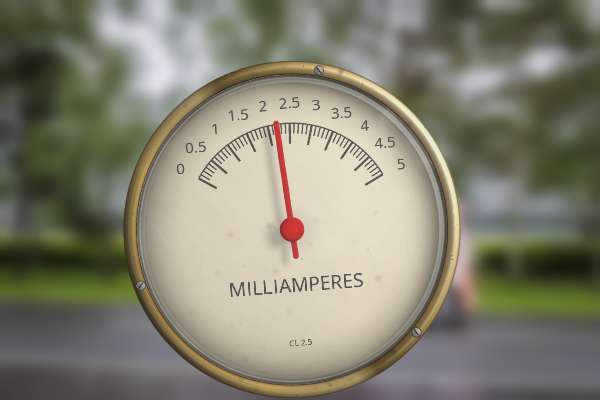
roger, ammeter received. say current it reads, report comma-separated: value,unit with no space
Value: 2.2,mA
